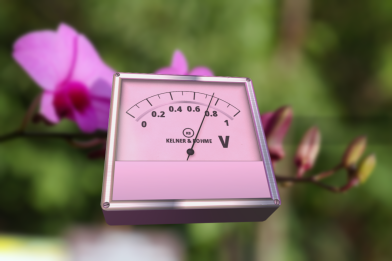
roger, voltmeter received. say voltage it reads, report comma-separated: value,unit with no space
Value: 0.75,V
